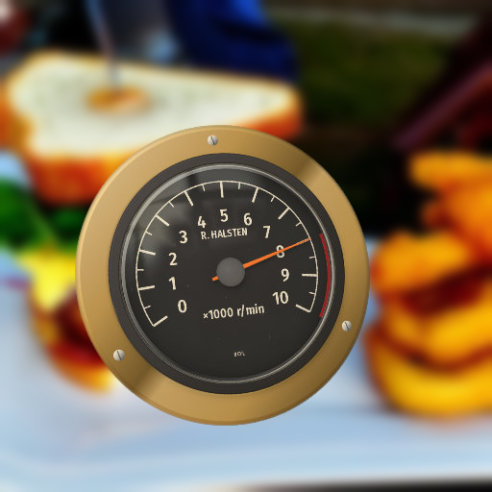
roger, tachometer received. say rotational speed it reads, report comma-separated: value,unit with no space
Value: 8000,rpm
